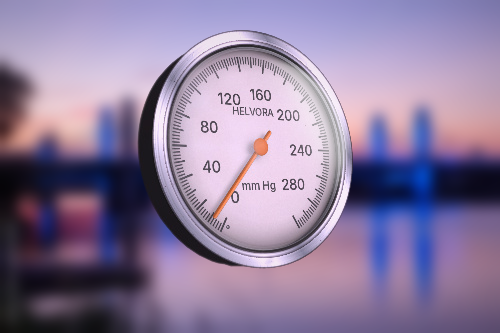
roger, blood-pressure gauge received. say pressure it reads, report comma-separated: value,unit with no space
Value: 10,mmHg
